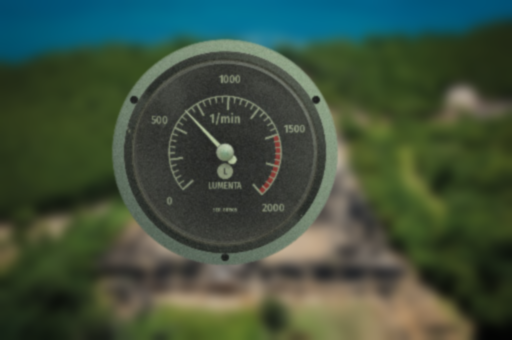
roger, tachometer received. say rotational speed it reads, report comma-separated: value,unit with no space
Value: 650,rpm
